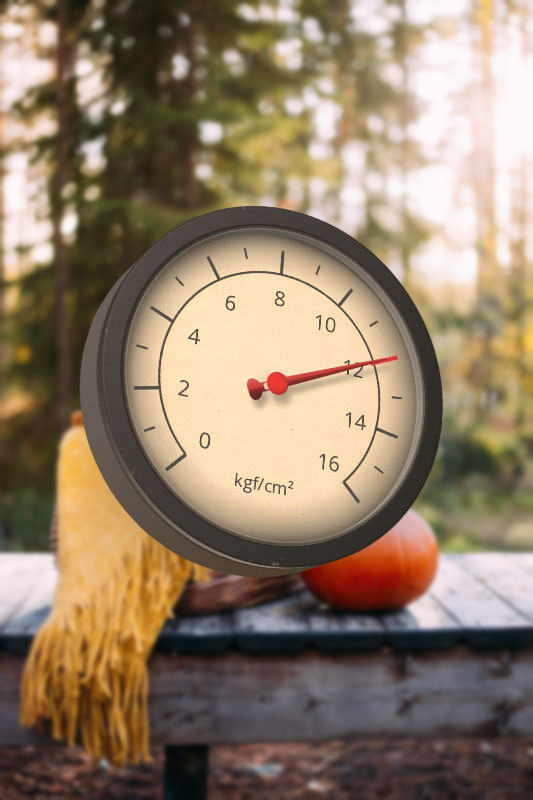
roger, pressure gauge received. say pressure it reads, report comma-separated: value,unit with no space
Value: 12,kg/cm²
